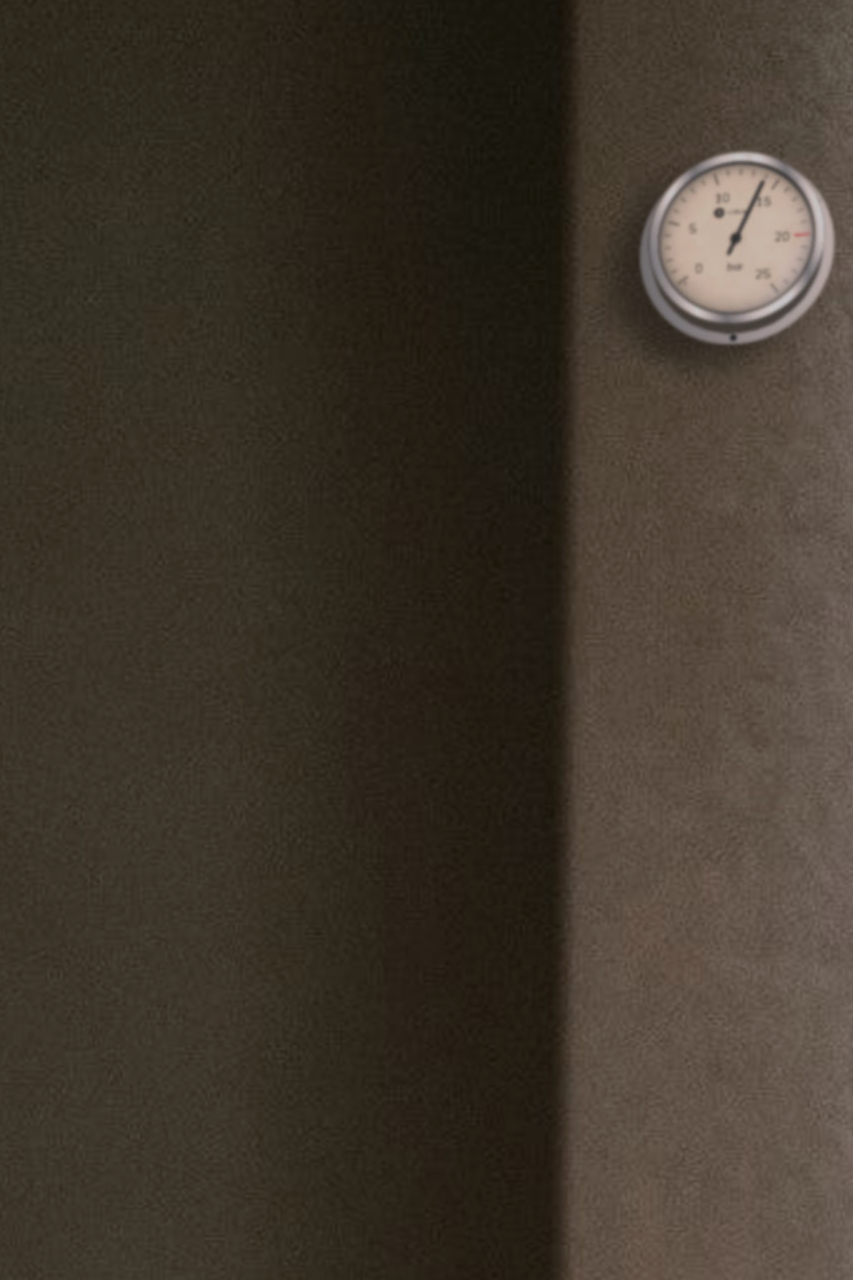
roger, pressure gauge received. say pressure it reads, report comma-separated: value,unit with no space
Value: 14,bar
